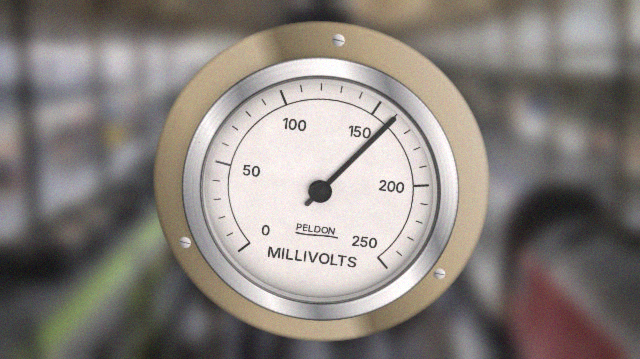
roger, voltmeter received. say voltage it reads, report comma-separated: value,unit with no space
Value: 160,mV
